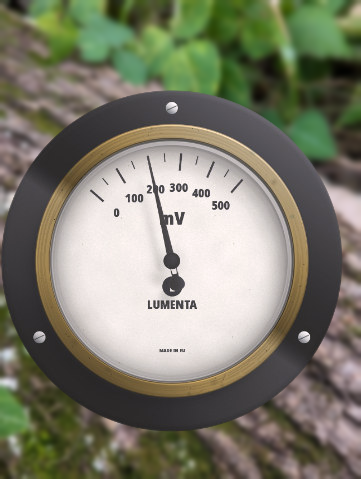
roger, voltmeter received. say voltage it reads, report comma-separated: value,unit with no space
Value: 200,mV
